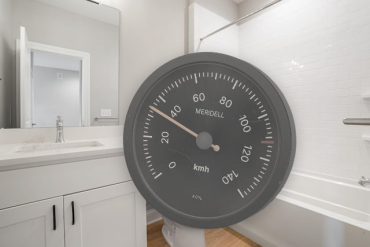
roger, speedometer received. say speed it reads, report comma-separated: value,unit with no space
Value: 34,km/h
